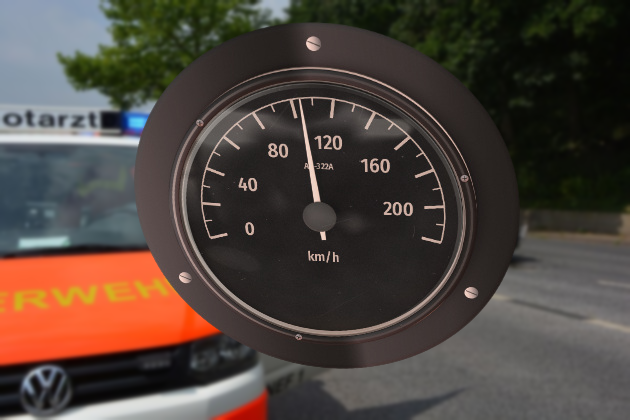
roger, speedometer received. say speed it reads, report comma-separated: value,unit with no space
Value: 105,km/h
